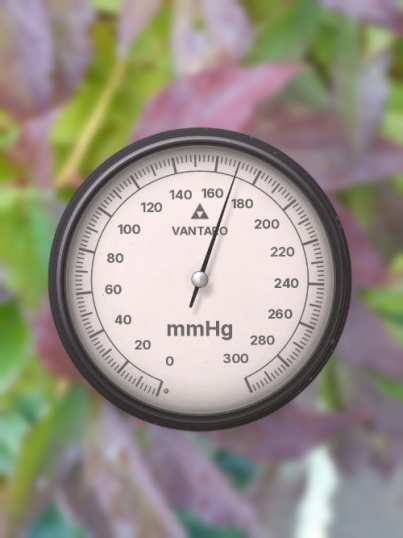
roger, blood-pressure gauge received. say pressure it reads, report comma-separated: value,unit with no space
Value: 170,mmHg
